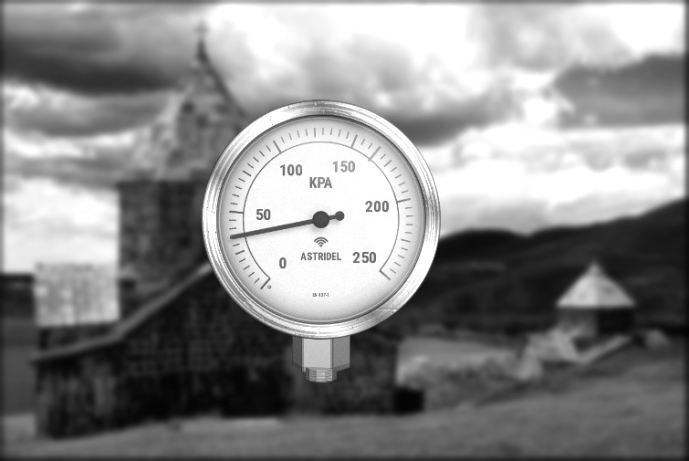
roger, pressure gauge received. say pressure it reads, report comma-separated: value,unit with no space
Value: 35,kPa
